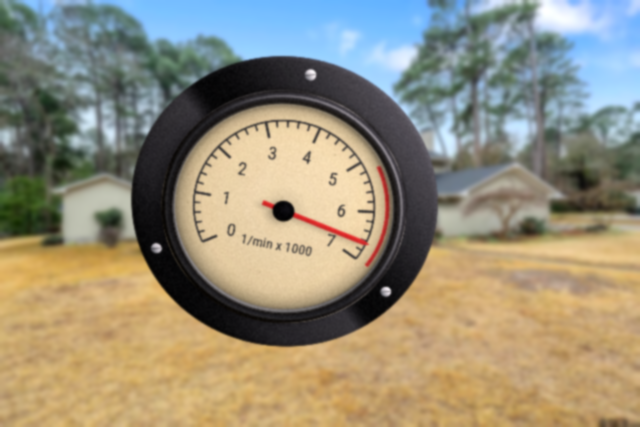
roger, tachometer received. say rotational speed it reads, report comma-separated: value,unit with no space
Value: 6600,rpm
